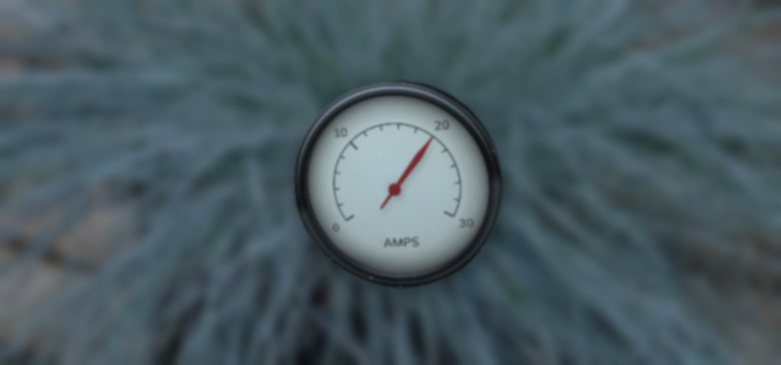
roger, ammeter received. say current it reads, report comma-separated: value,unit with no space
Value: 20,A
